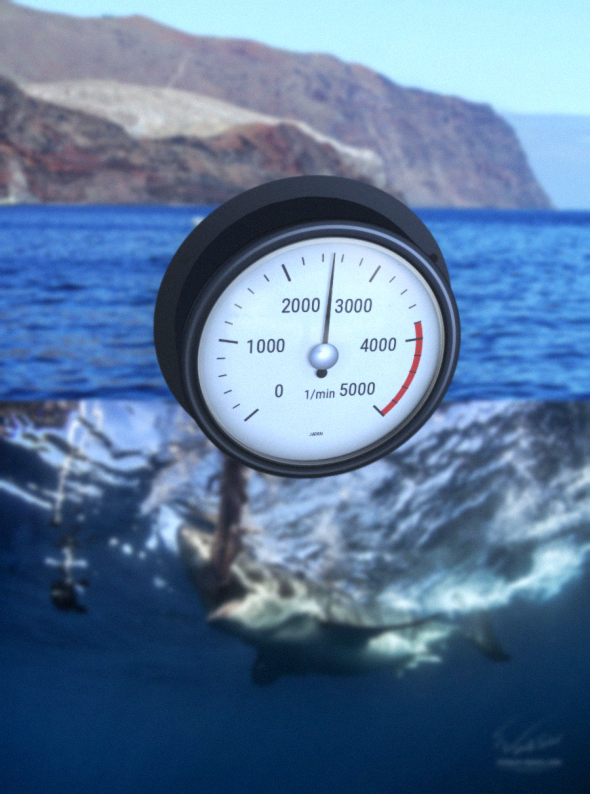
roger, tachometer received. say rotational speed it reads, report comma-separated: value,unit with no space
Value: 2500,rpm
